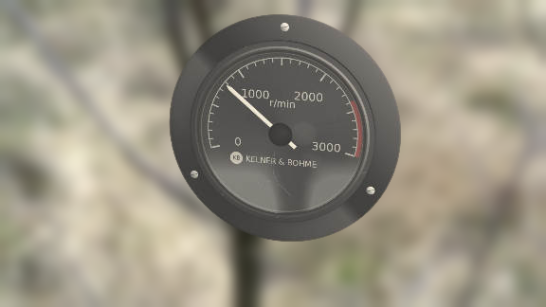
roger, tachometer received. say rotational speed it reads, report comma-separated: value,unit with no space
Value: 800,rpm
